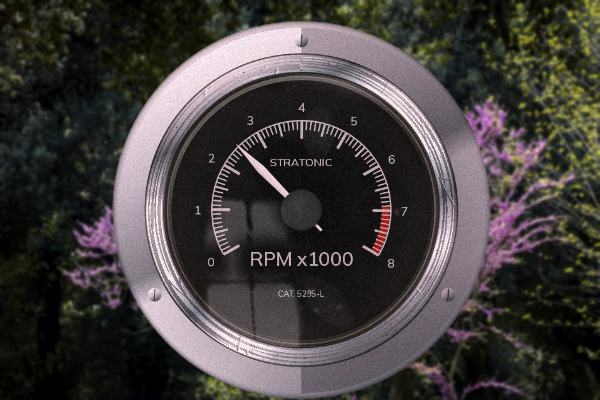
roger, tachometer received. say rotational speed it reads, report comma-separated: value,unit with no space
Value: 2500,rpm
